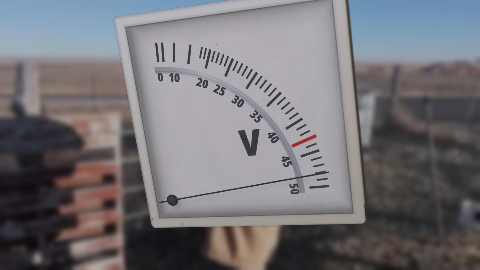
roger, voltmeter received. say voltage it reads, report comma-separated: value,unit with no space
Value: 48,V
